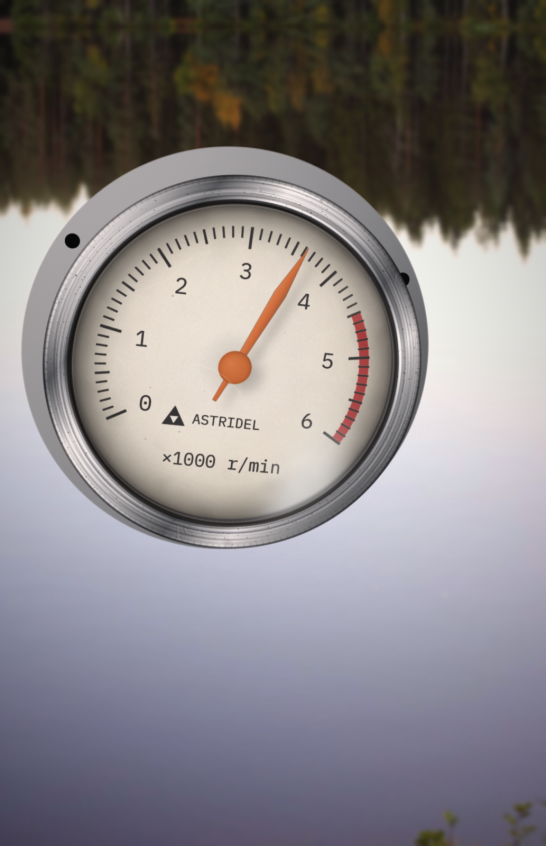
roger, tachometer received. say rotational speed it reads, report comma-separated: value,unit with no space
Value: 3600,rpm
